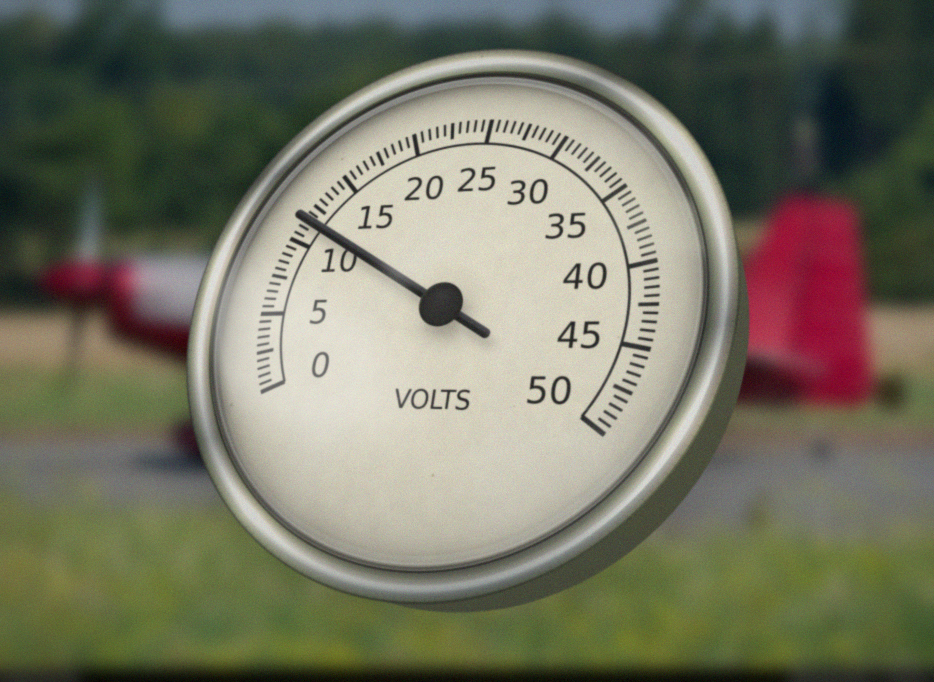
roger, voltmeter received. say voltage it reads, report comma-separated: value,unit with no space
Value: 11.5,V
